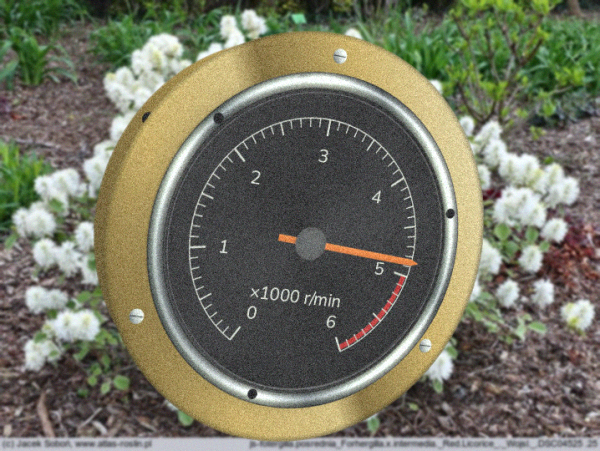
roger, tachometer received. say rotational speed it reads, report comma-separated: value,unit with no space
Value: 4850,rpm
